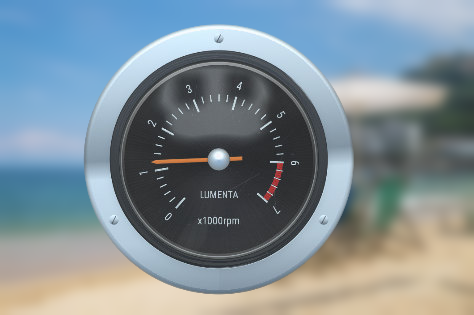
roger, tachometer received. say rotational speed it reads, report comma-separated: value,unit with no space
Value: 1200,rpm
